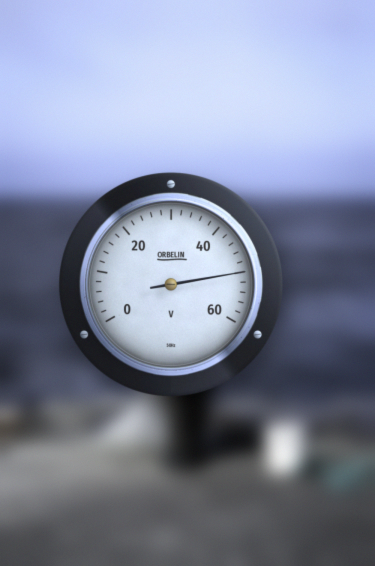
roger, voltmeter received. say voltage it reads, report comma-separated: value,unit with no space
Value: 50,V
